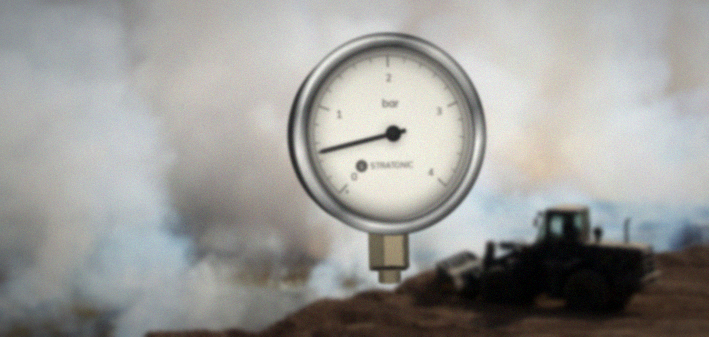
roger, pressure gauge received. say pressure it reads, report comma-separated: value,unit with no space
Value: 0.5,bar
